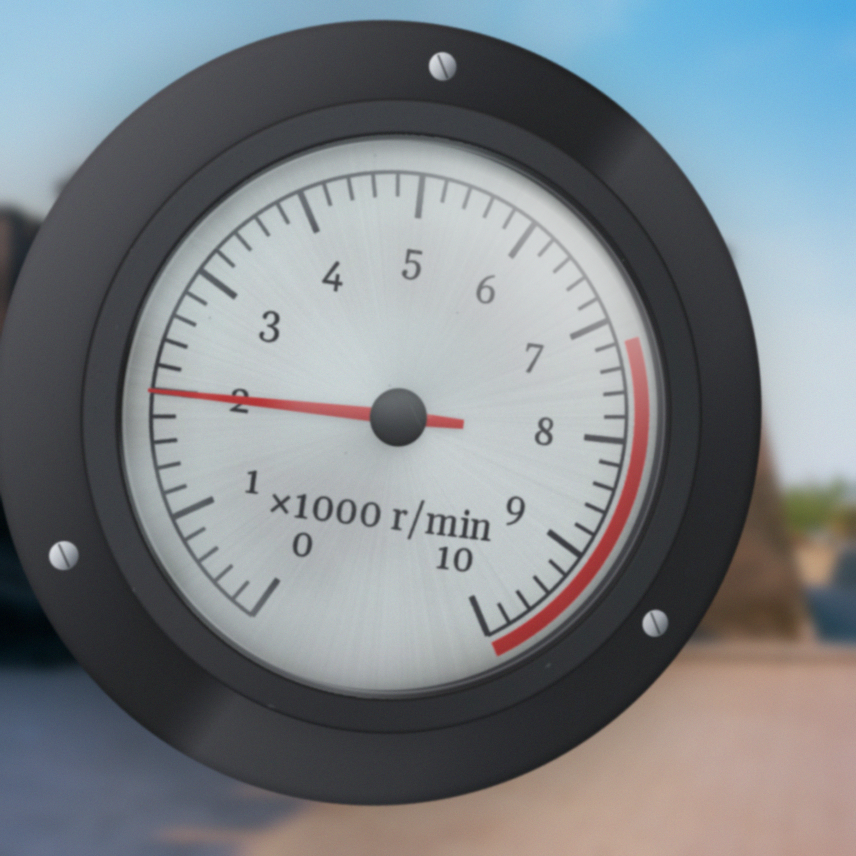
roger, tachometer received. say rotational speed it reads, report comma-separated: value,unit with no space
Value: 2000,rpm
